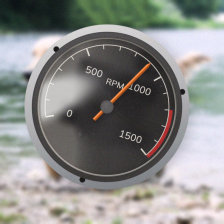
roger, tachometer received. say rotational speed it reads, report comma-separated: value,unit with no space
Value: 900,rpm
